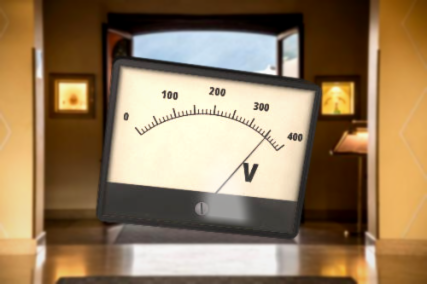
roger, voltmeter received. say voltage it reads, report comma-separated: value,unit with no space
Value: 350,V
